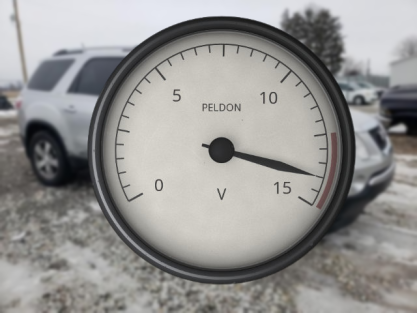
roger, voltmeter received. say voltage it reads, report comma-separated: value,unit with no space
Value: 14,V
